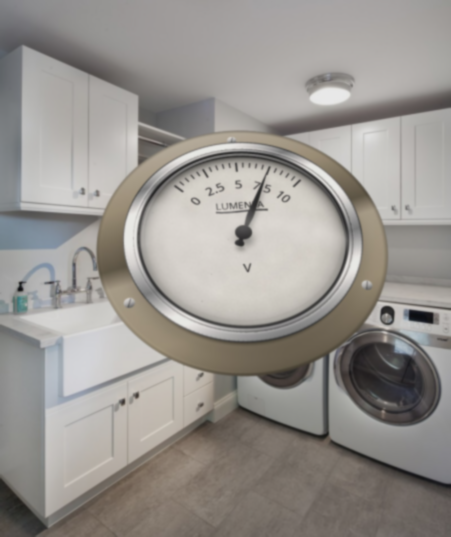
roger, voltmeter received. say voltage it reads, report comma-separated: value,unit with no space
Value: 7.5,V
